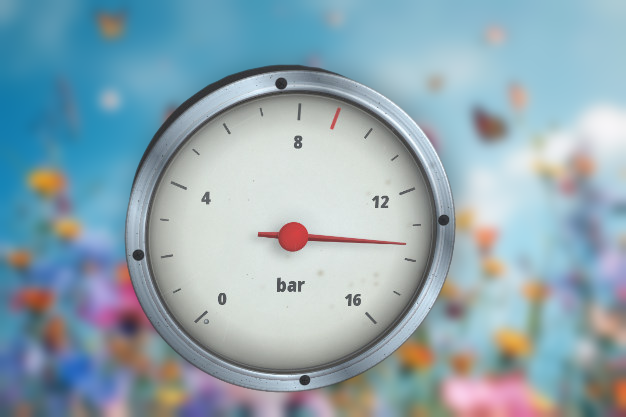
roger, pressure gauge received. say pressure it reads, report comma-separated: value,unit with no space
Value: 13.5,bar
